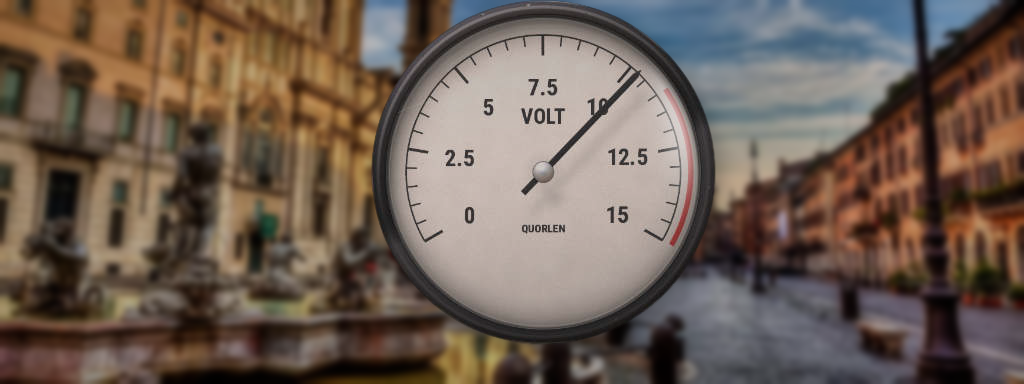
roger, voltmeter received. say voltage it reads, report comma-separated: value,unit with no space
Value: 10.25,V
